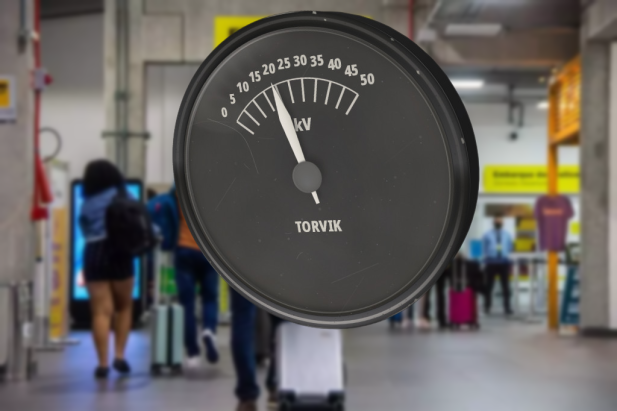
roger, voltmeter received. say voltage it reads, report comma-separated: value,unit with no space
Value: 20,kV
